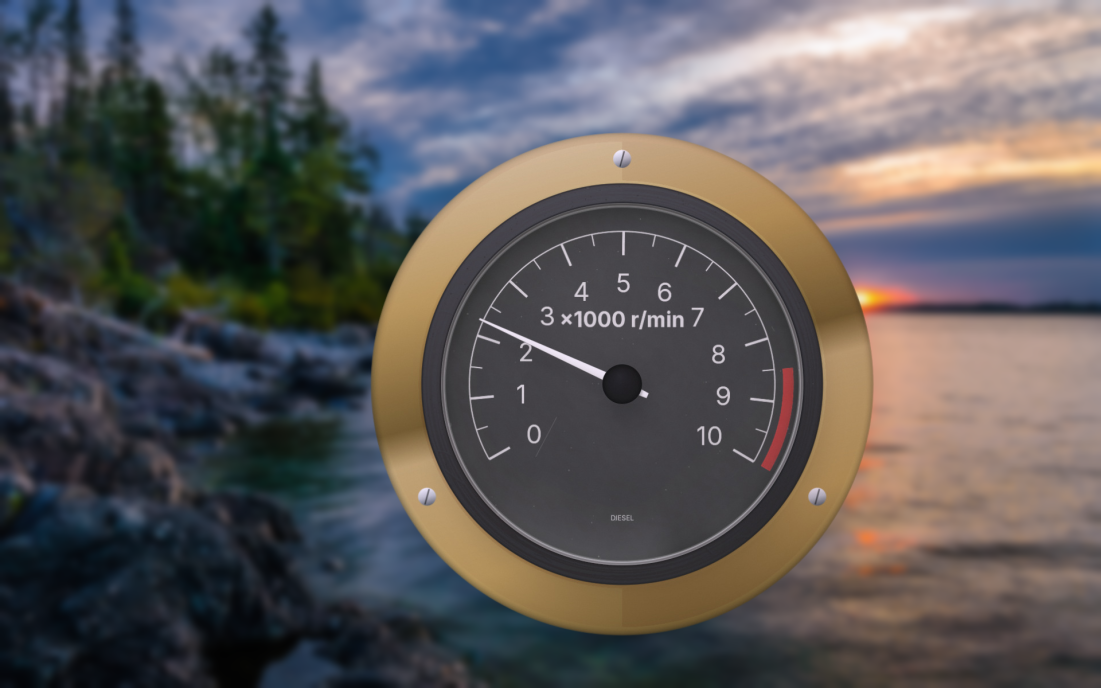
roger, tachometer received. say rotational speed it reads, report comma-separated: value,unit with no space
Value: 2250,rpm
